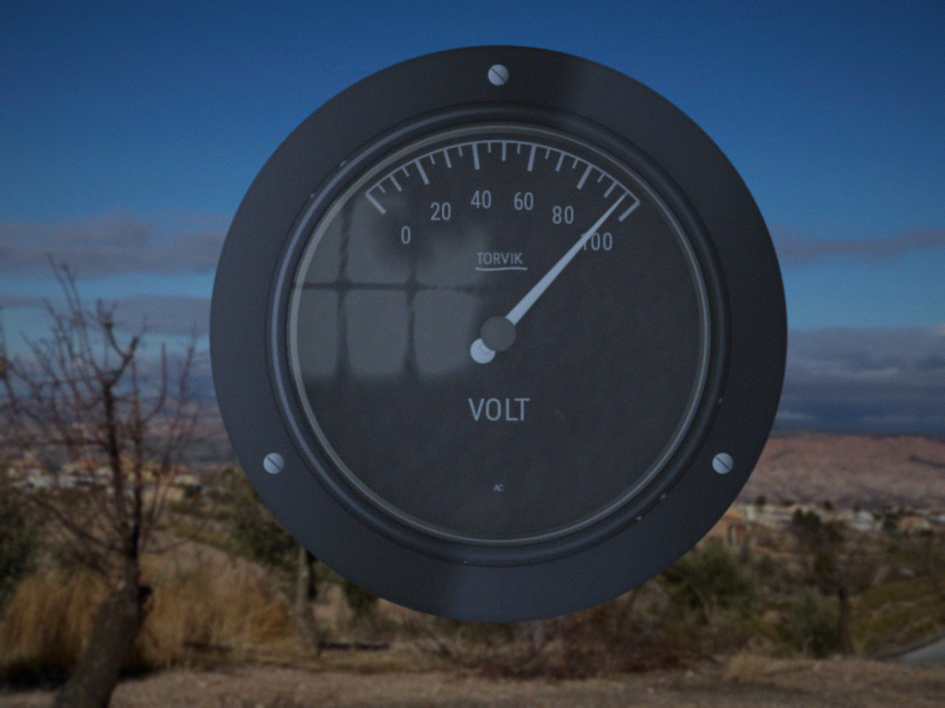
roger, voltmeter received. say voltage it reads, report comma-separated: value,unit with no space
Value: 95,V
